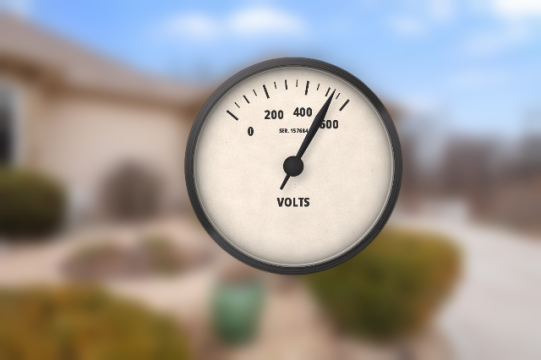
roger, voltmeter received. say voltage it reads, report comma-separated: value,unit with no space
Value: 525,V
